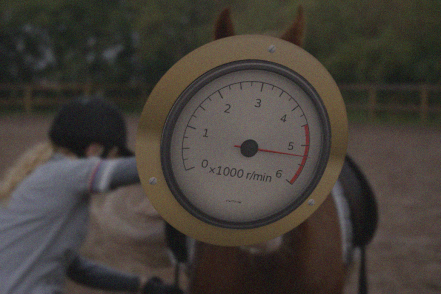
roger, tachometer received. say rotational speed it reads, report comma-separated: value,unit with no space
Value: 5250,rpm
